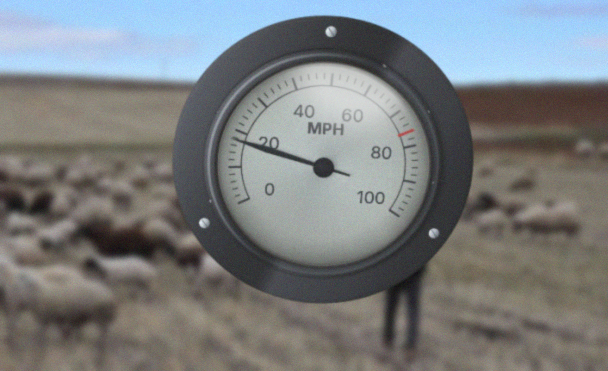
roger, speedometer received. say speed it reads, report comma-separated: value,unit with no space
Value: 18,mph
